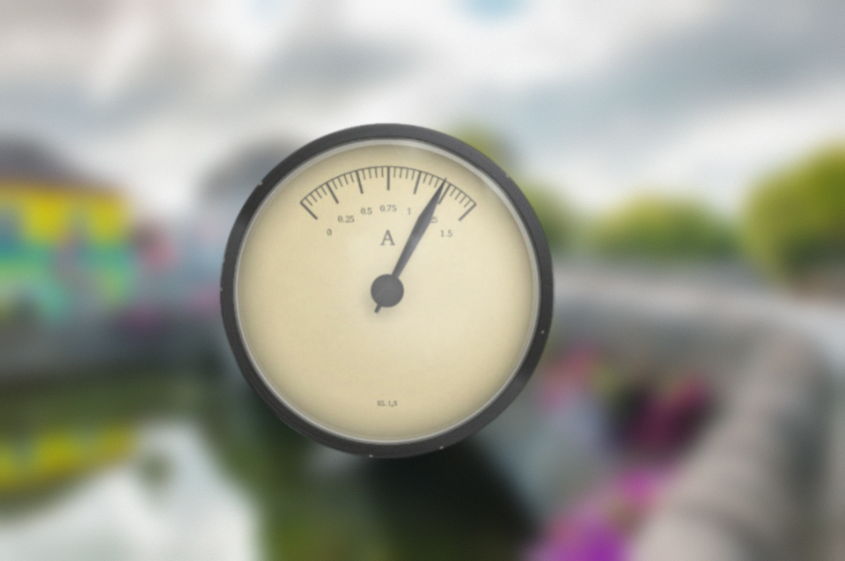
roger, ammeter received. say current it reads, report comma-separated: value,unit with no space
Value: 1.2,A
